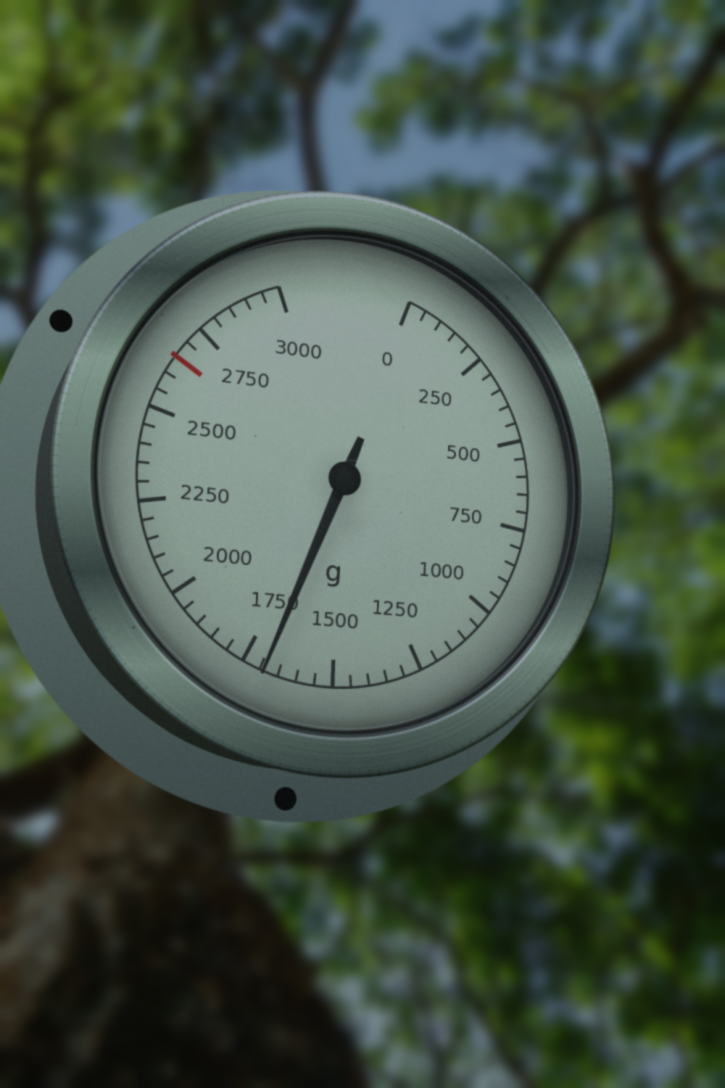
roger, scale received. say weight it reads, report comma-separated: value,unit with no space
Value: 1700,g
